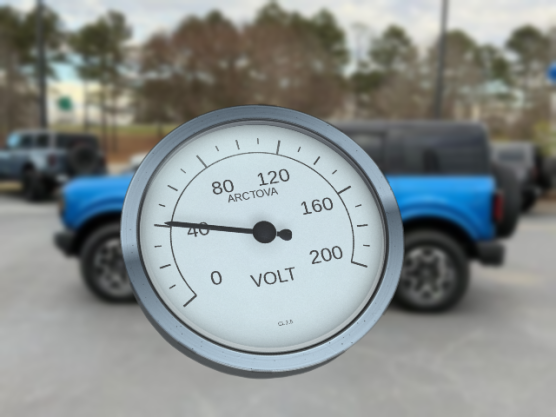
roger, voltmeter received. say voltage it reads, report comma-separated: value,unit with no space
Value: 40,V
